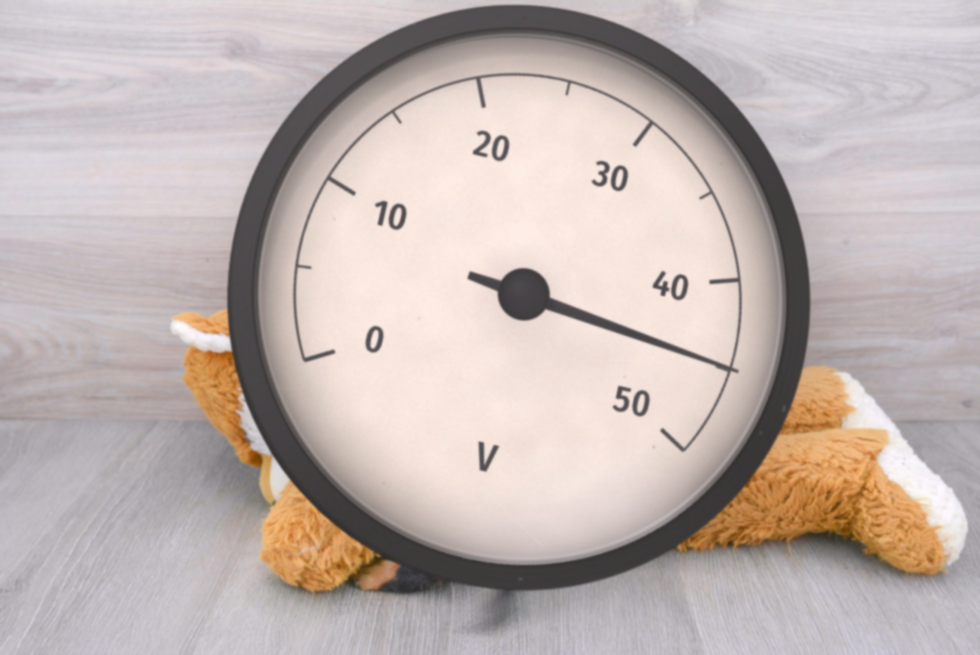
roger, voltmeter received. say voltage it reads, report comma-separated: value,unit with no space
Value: 45,V
